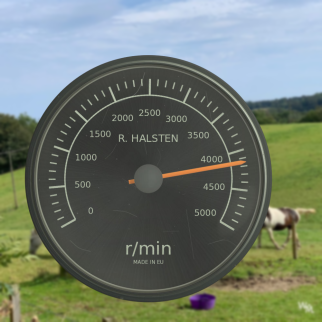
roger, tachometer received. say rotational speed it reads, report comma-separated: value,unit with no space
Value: 4150,rpm
